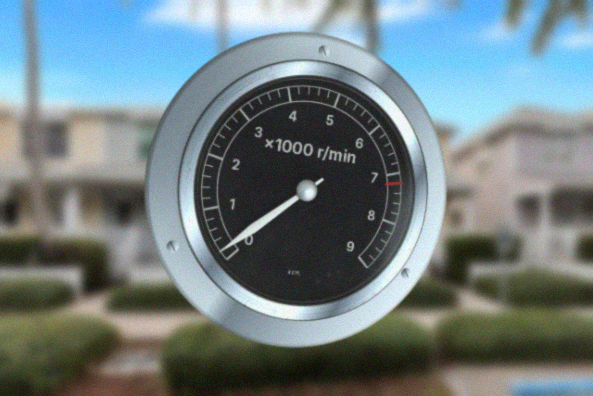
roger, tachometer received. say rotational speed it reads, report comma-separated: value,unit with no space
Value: 200,rpm
